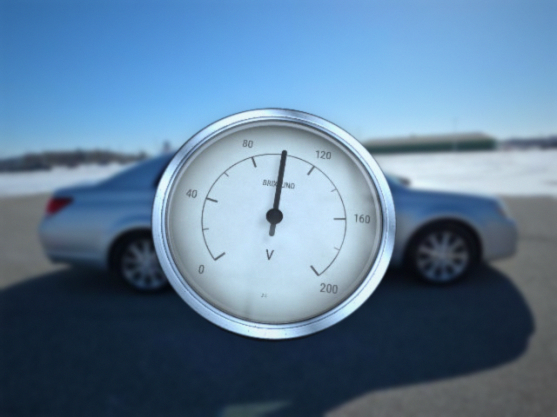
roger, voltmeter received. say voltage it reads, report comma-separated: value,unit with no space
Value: 100,V
